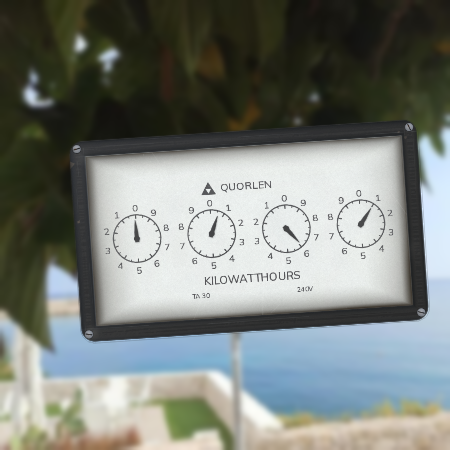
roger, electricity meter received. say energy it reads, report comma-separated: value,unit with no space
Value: 61,kWh
